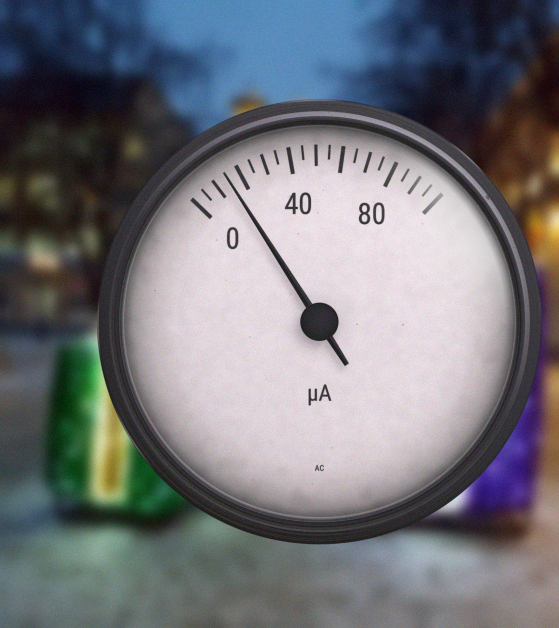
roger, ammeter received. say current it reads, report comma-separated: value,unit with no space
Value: 15,µA
